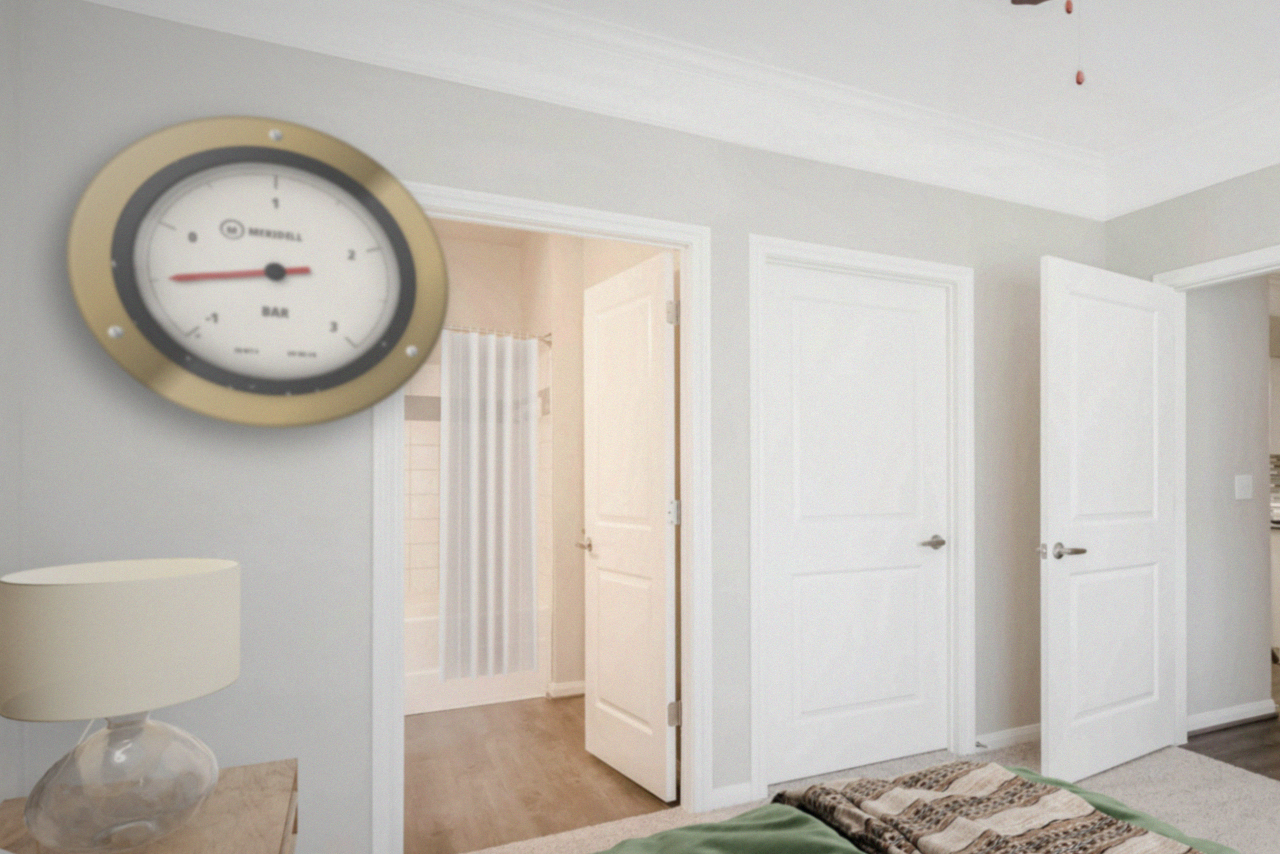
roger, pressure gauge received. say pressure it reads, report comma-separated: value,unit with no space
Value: -0.5,bar
